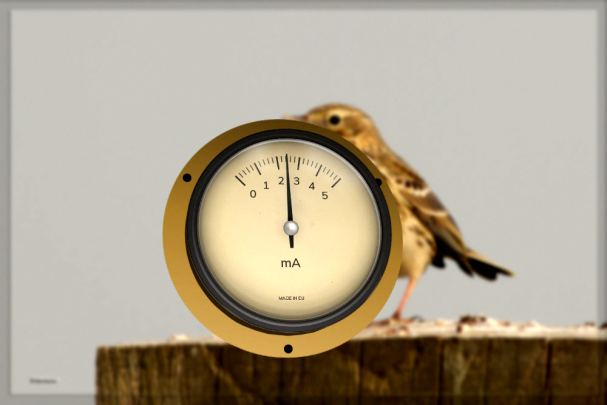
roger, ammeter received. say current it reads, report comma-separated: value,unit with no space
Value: 2.4,mA
